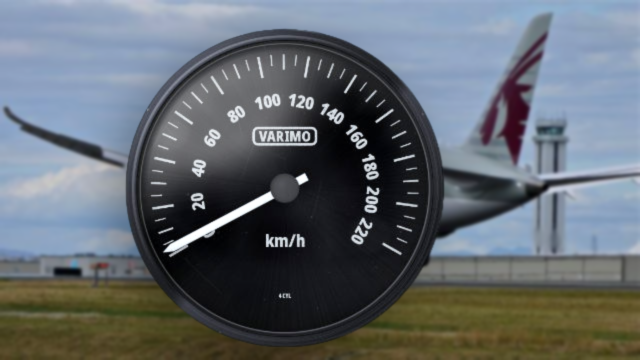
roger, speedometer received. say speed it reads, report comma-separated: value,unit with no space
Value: 2.5,km/h
